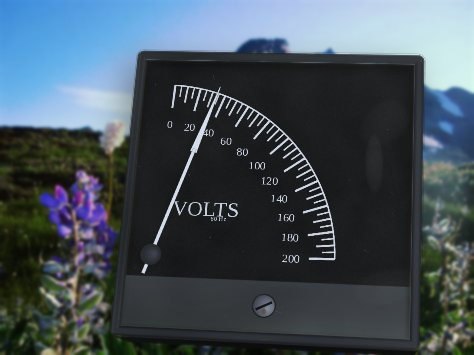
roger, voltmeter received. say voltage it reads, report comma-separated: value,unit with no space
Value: 35,V
